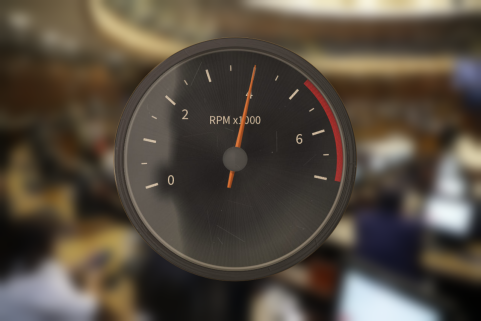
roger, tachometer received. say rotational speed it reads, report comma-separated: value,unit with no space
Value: 4000,rpm
